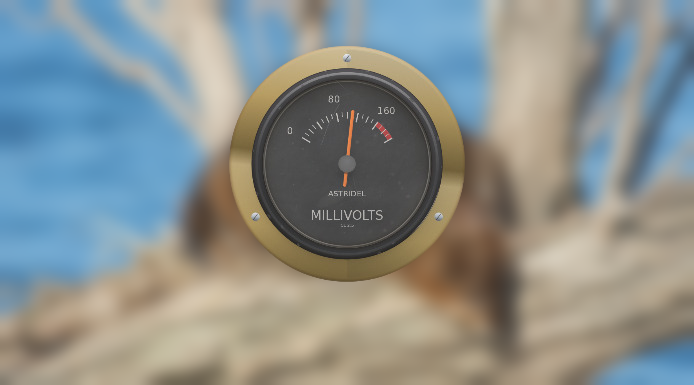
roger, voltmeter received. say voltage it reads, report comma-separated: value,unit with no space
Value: 110,mV
